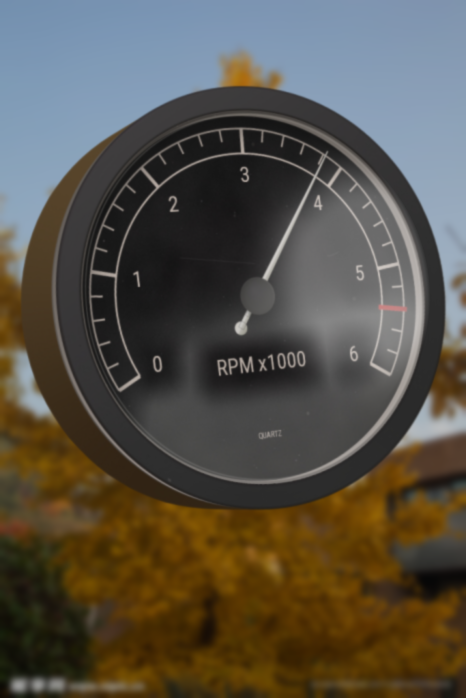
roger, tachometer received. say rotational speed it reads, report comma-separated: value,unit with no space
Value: 3800,rpm
